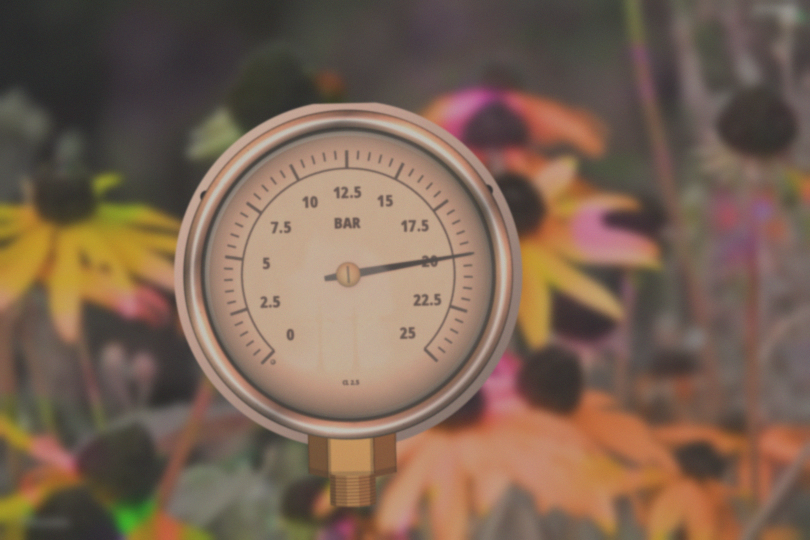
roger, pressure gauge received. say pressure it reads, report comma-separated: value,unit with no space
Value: 20,bar
